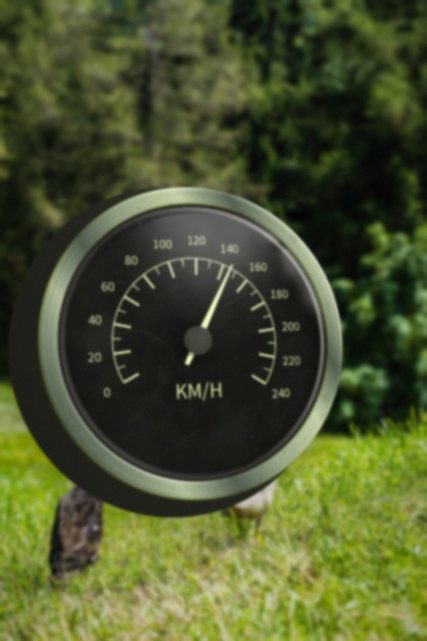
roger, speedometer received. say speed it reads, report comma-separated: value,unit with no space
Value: 145,km/h
